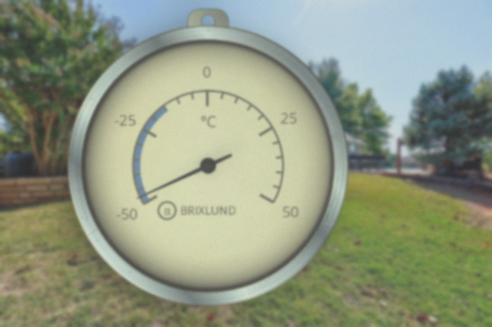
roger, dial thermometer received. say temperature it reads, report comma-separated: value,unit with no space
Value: -47.5,°C
